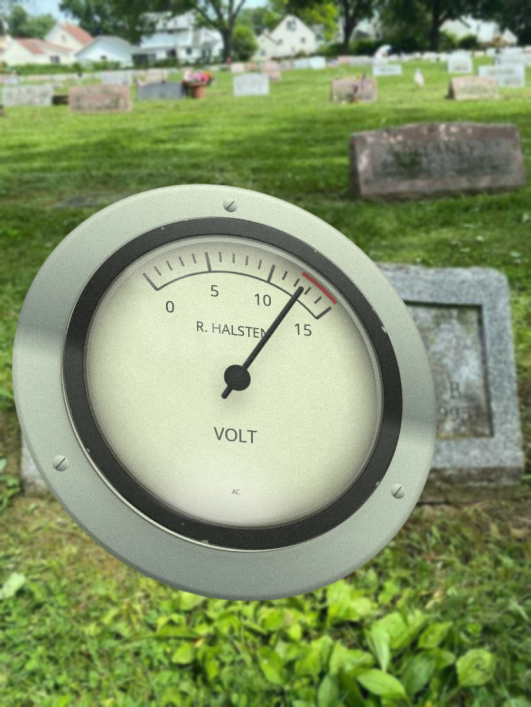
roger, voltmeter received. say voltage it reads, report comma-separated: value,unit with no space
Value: 12.5,V
